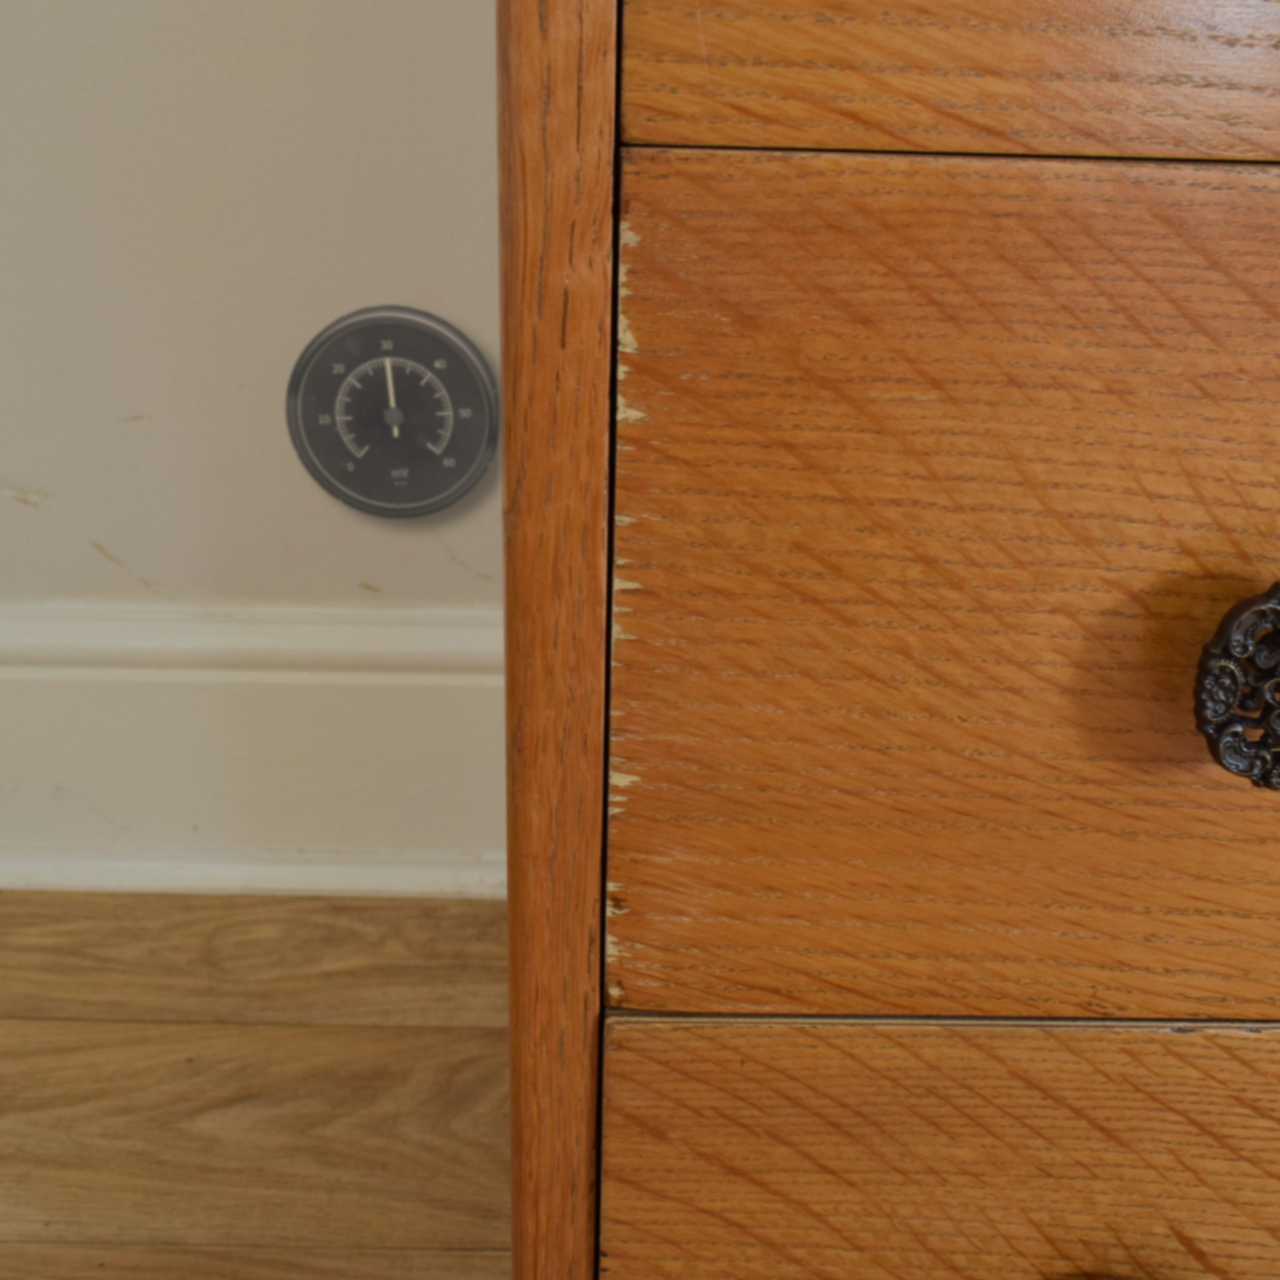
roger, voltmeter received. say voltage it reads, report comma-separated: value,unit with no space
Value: 30,mV
